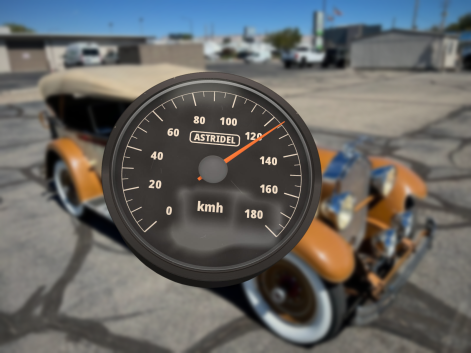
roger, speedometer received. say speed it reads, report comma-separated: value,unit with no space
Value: 125,km/h
